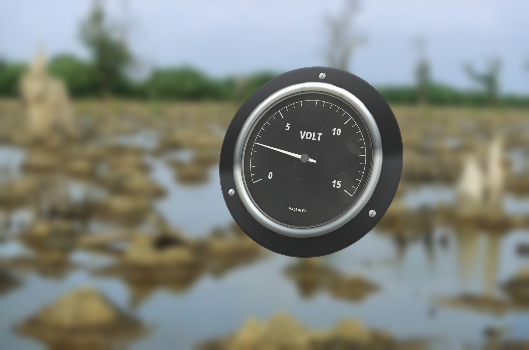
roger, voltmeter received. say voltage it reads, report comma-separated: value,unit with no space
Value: 2.5,V
